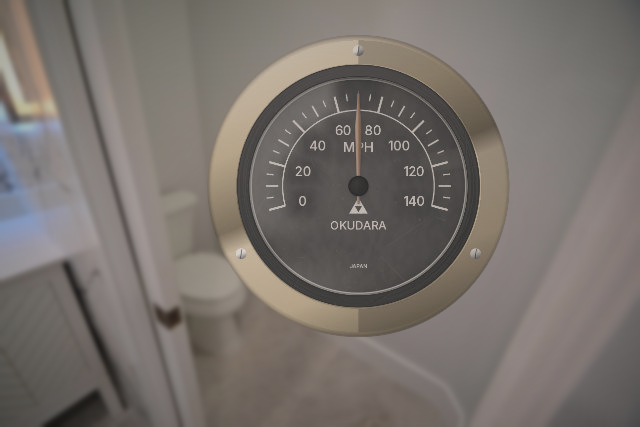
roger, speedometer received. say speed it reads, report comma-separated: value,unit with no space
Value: 70,mph
